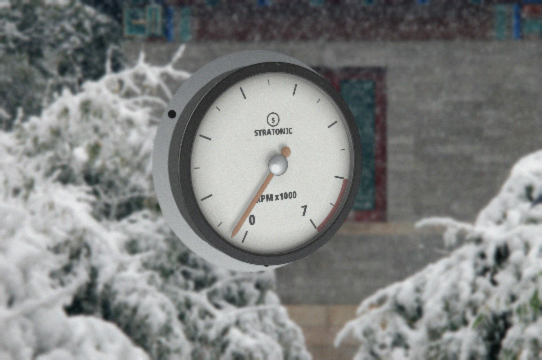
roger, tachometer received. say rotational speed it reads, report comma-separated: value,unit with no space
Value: 250,rpm
